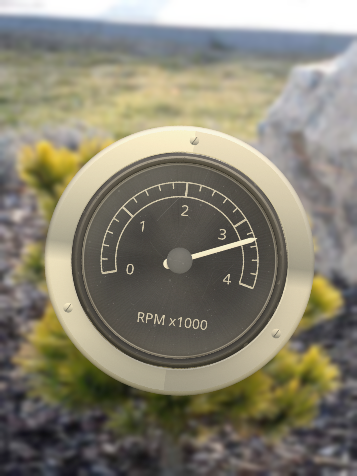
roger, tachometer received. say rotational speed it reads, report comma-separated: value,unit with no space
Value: 3300,rpm
